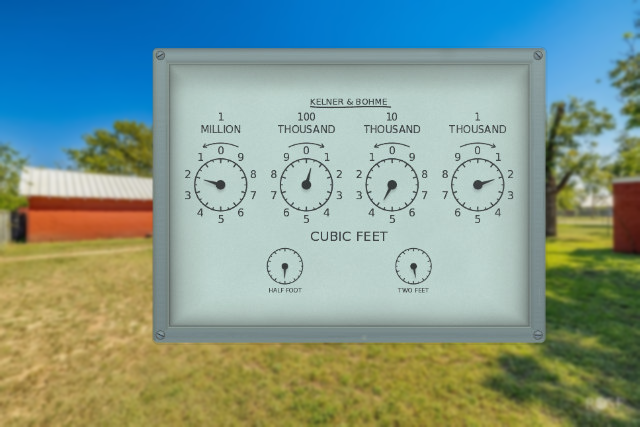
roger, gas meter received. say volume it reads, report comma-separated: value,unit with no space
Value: 204200,ft³
